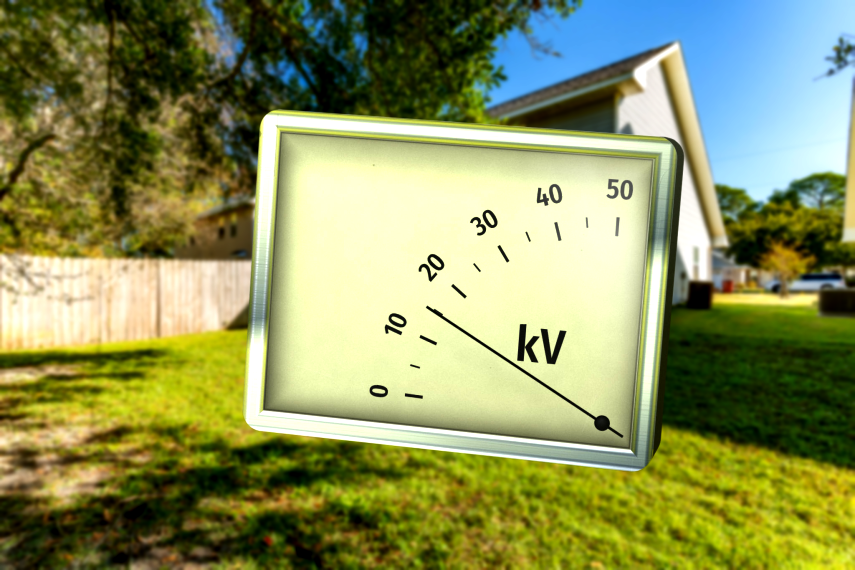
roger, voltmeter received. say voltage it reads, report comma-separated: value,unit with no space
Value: 15,kV
